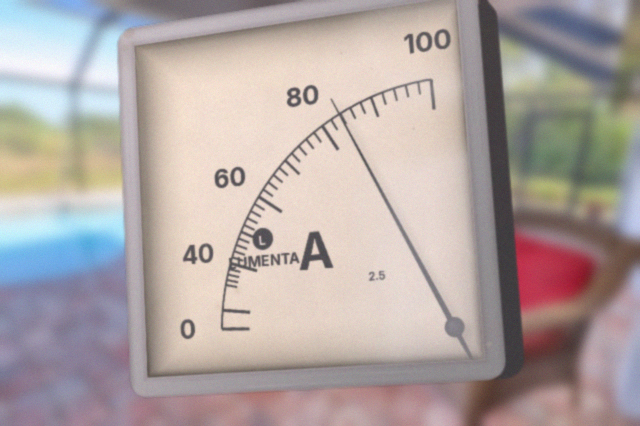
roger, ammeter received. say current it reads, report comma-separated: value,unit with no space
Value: 84,A
